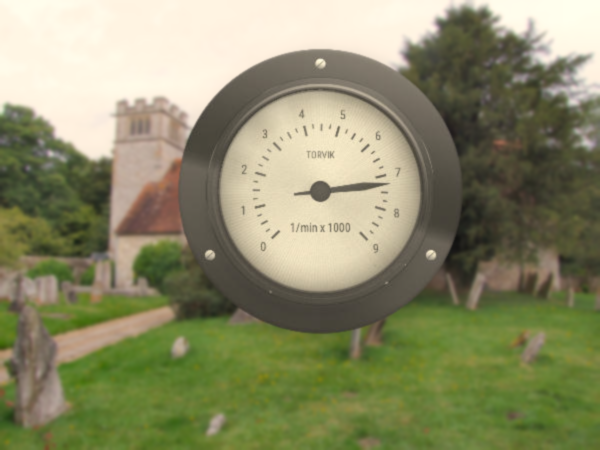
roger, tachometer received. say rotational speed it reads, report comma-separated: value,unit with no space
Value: 7250,rpm
